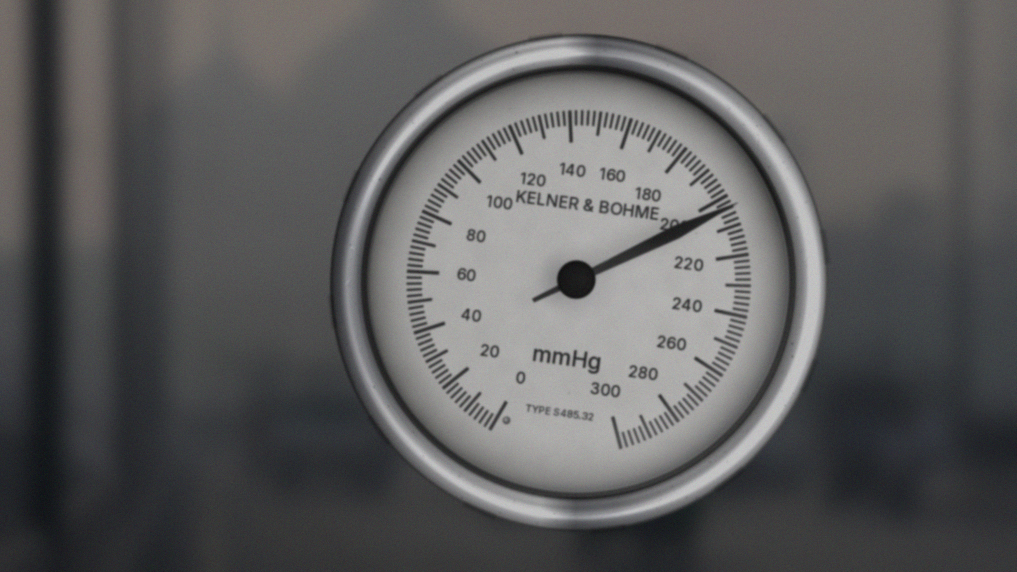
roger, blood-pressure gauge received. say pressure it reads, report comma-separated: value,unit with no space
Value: 204,mmHg
